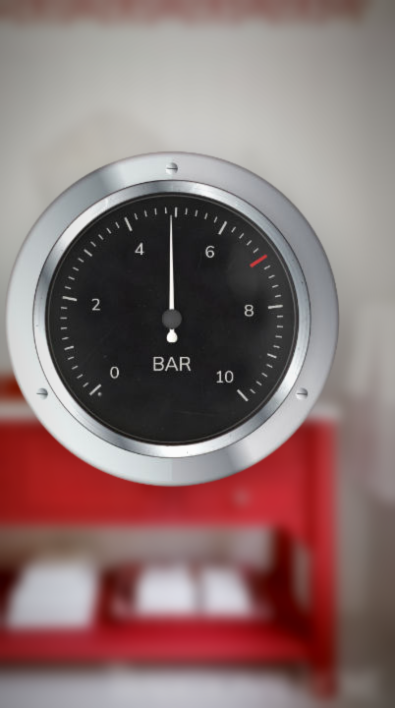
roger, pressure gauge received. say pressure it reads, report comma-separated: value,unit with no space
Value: 4.9,bar
